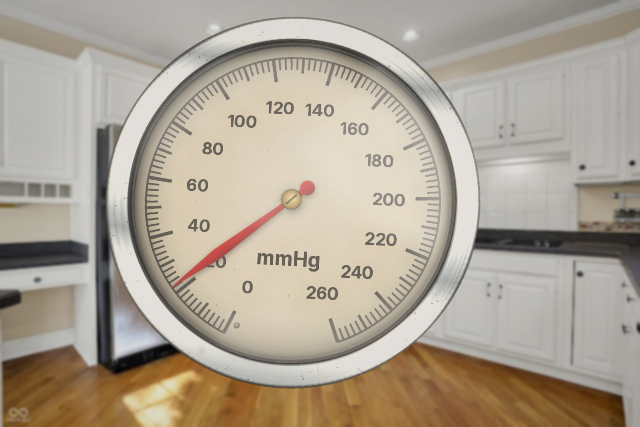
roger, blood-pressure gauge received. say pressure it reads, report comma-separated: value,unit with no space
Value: 22,mmHg
